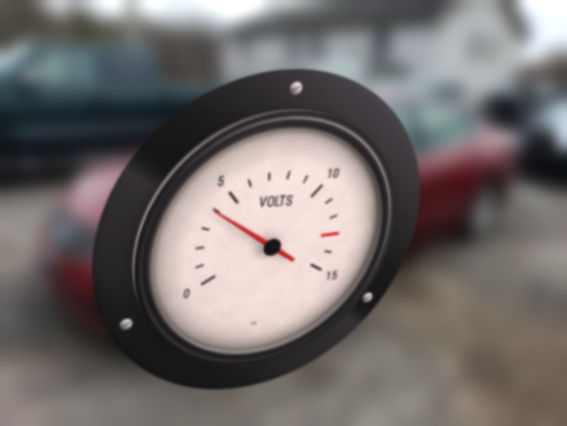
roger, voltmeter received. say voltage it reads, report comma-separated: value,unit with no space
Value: 4,V
